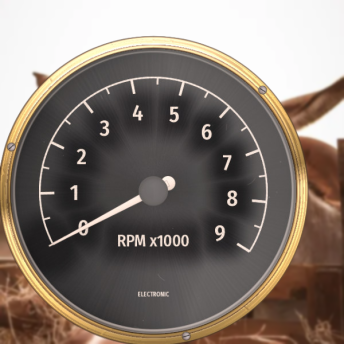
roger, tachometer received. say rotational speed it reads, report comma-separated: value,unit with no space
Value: 0,rpm
